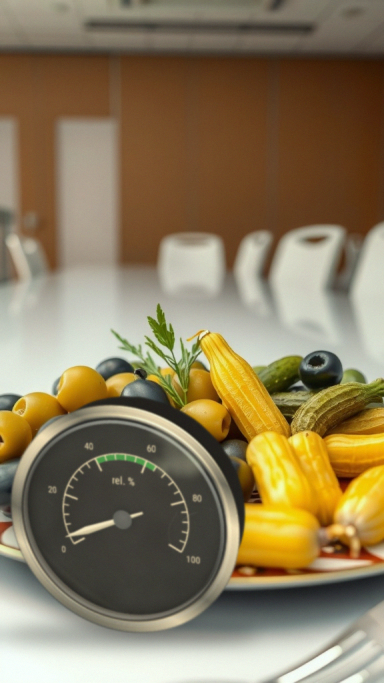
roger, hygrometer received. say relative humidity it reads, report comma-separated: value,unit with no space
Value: 4,%
